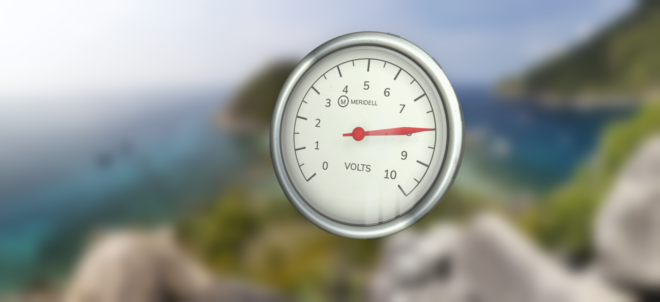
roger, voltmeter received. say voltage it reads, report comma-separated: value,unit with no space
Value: 8,V
